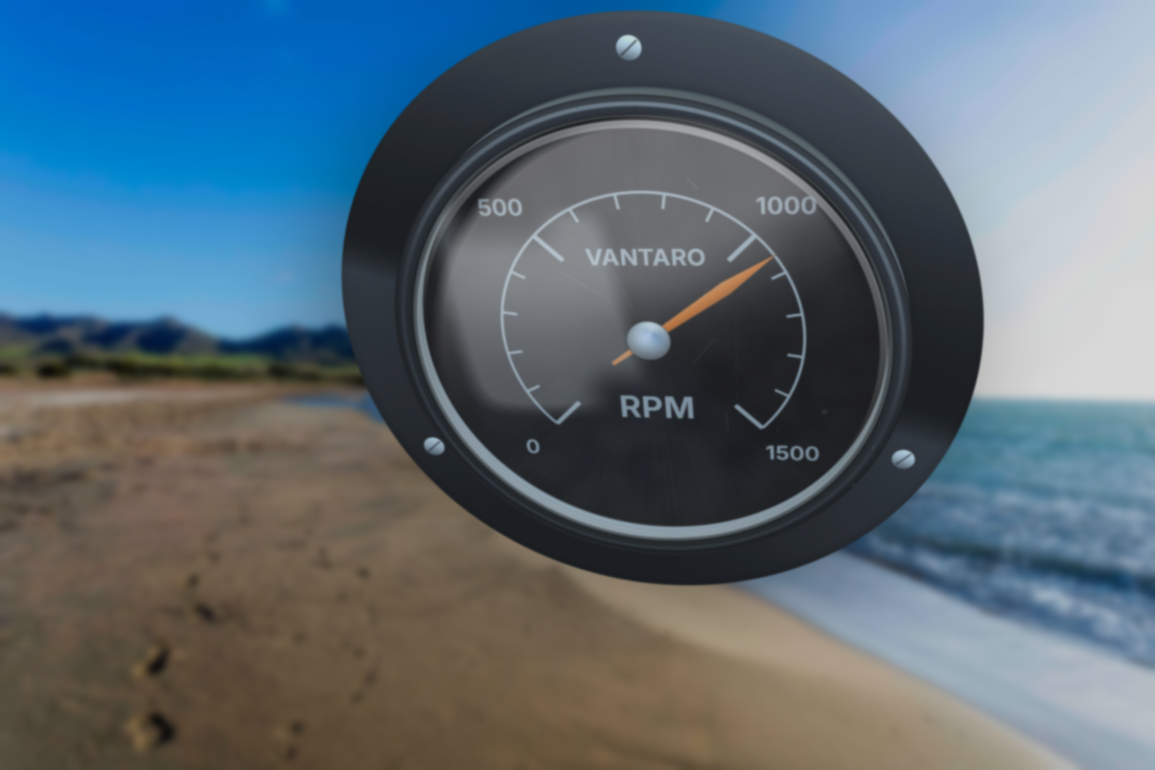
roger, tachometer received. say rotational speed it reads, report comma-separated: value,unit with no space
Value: 1050,rpm
